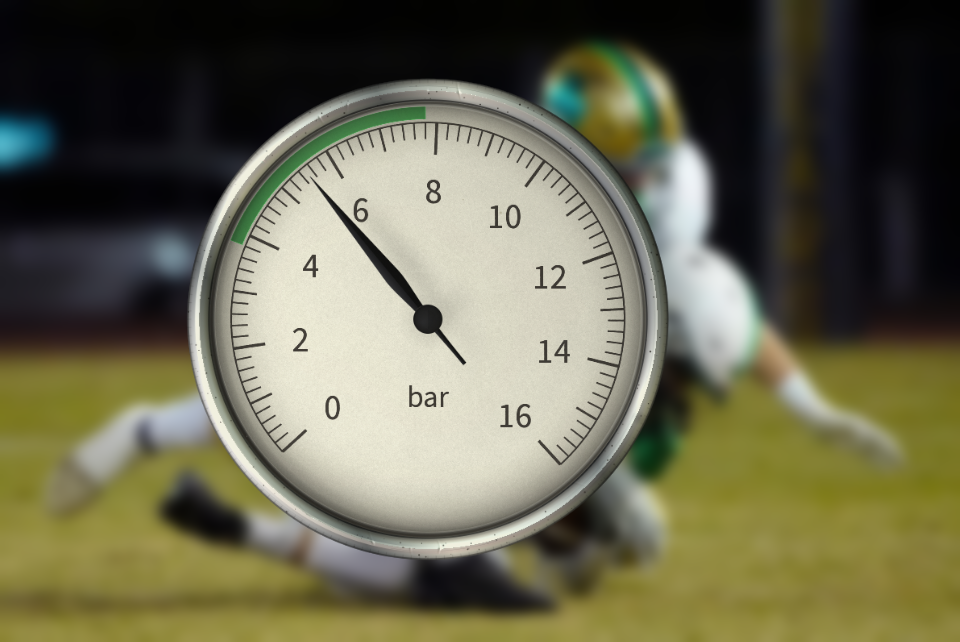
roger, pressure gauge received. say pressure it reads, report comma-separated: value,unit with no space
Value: 5.5,bar
